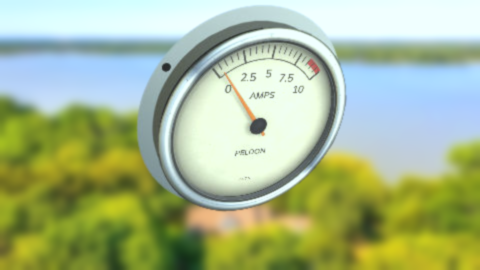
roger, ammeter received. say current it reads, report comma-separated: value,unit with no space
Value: 0.5,A
